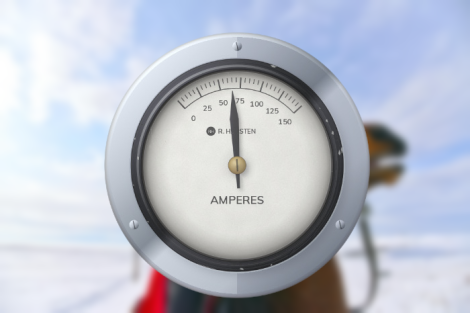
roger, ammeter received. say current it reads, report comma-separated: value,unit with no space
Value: 65,A
